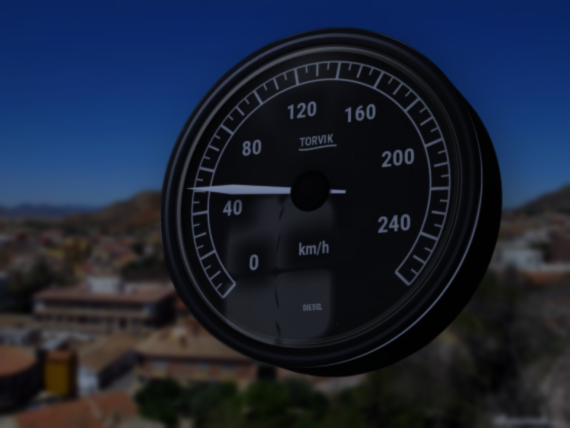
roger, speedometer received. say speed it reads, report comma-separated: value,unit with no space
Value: 50,km/h
